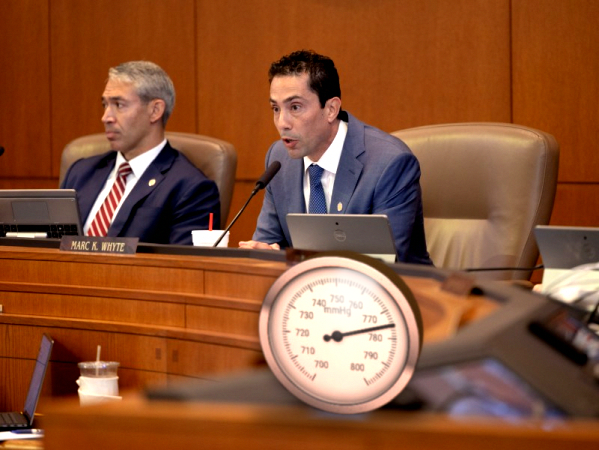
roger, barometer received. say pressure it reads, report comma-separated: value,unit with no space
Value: 775,mmHg
